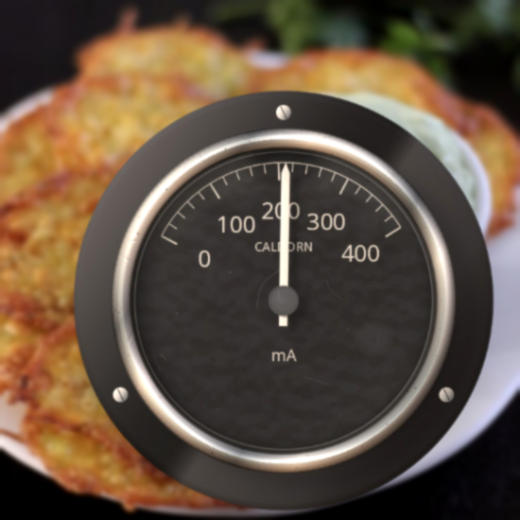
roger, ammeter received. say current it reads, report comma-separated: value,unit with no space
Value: 210,mA
